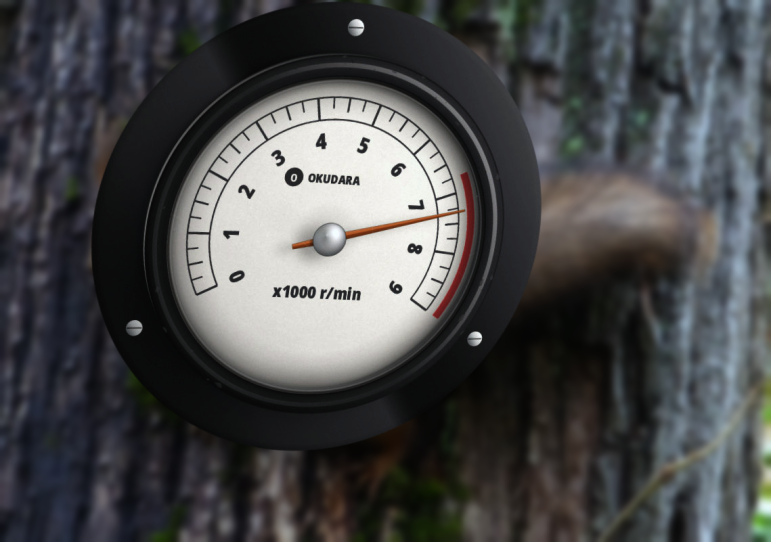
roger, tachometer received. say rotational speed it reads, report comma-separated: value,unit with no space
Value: 7250,rpm
